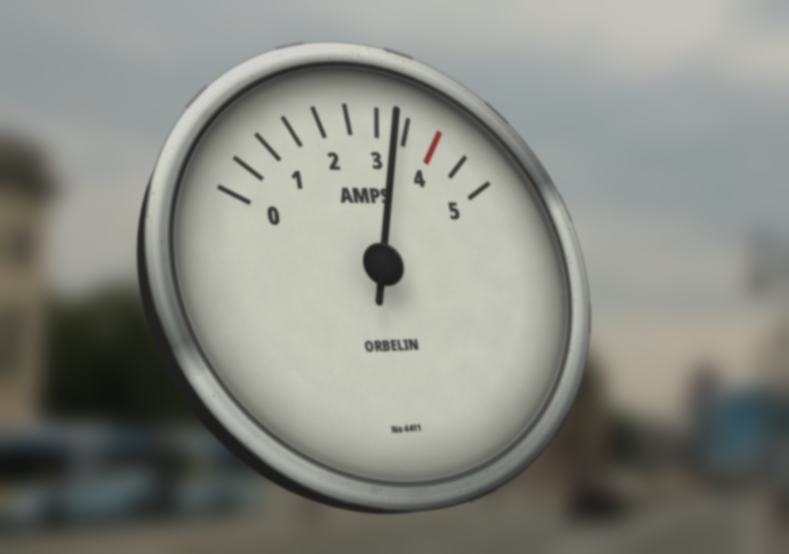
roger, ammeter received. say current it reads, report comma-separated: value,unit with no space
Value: 3.25,A
